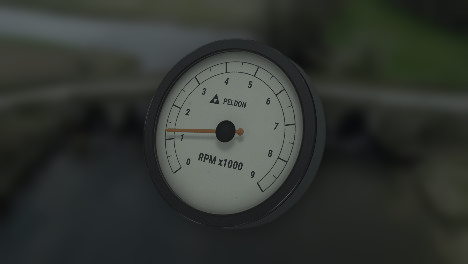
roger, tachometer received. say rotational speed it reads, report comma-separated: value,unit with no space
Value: 1250,rpm
